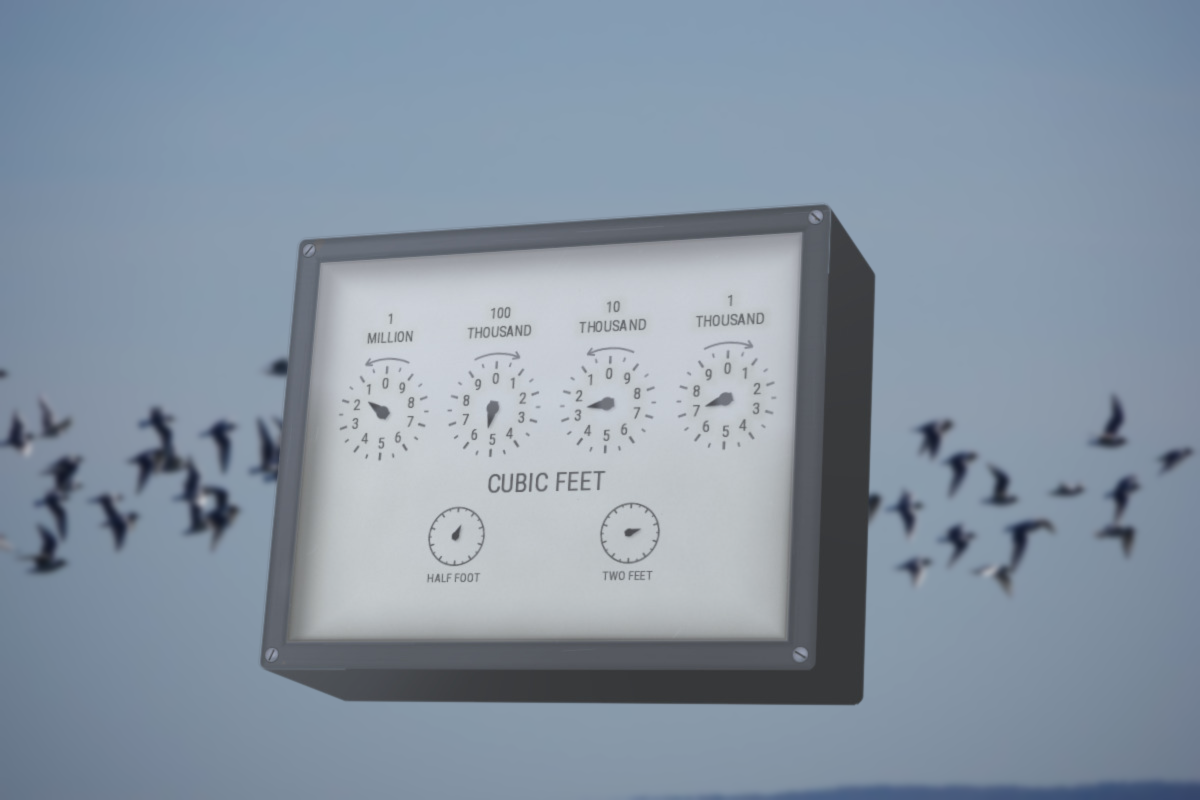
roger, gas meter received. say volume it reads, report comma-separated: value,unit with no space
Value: 152700,ft³
